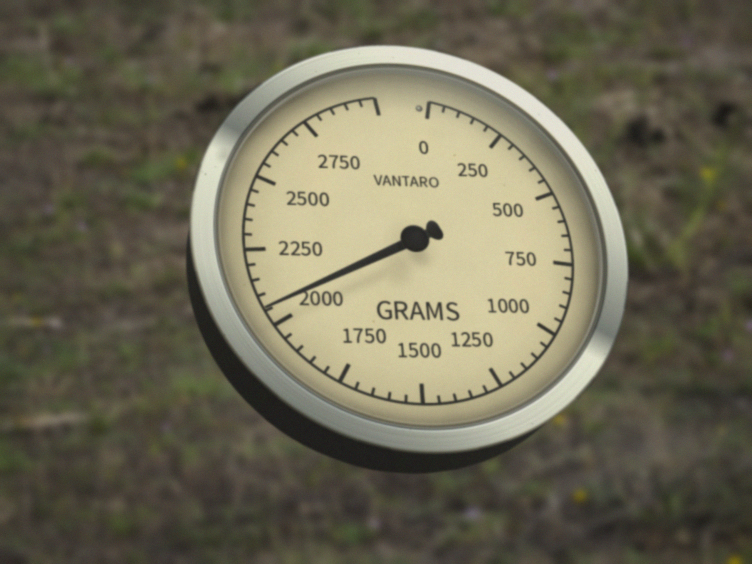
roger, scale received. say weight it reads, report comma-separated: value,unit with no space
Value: 2050,g
